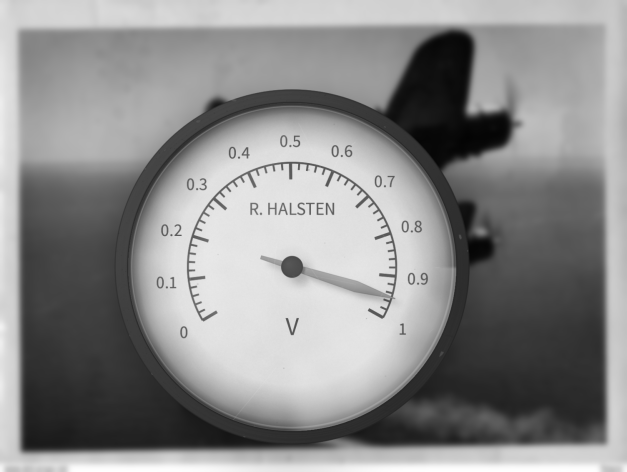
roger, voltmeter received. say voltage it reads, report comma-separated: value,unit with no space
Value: 0.95,V
